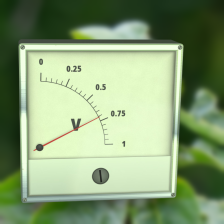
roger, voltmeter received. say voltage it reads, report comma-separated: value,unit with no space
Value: 0.7,V
